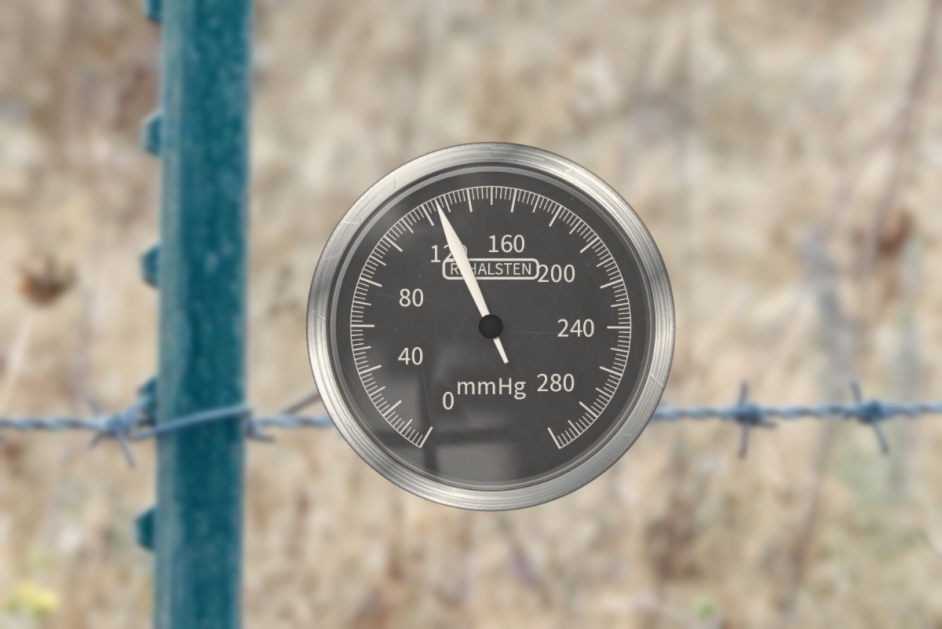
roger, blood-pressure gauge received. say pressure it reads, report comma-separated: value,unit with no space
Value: 126,mmHg
